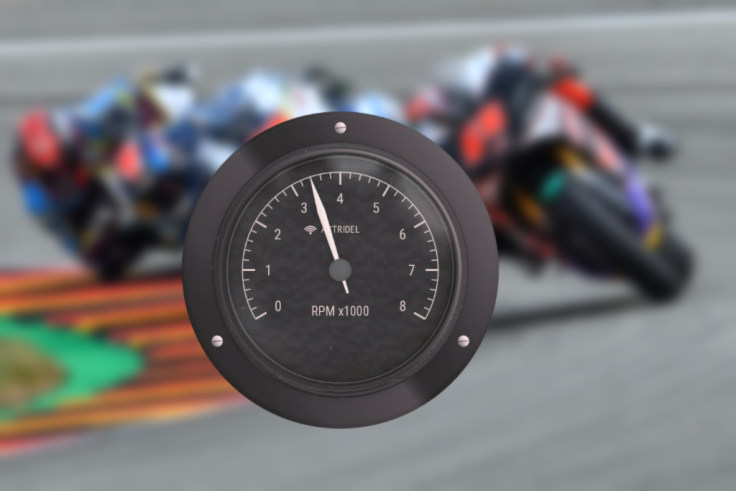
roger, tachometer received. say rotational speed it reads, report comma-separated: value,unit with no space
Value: 3400,rpm
